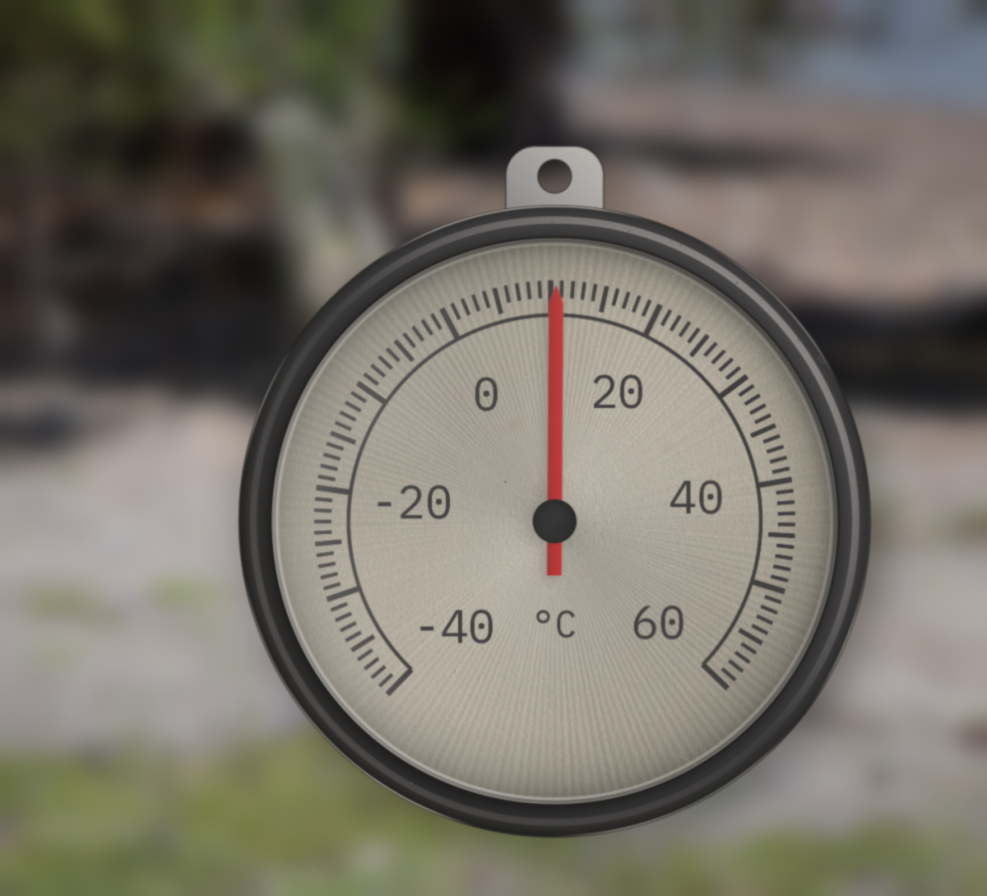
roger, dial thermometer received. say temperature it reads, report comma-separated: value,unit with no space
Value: 10.5,°C
